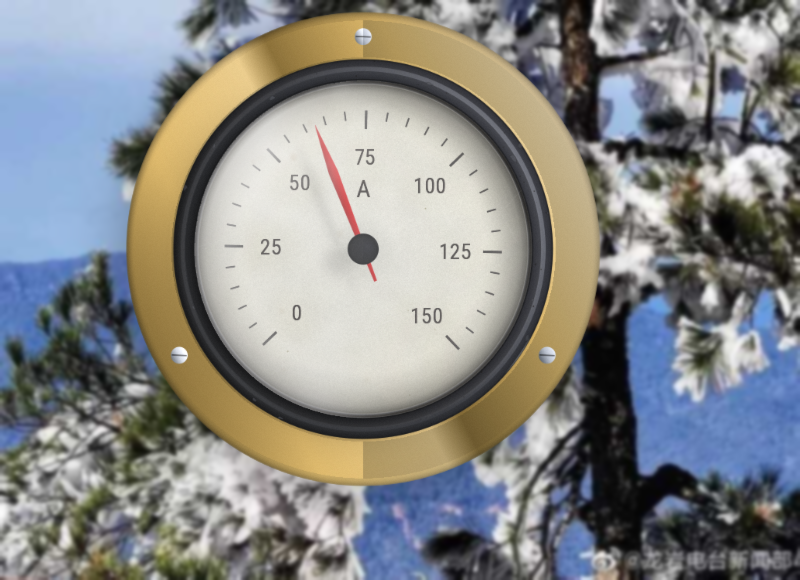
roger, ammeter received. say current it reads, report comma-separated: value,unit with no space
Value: 62.5,A
